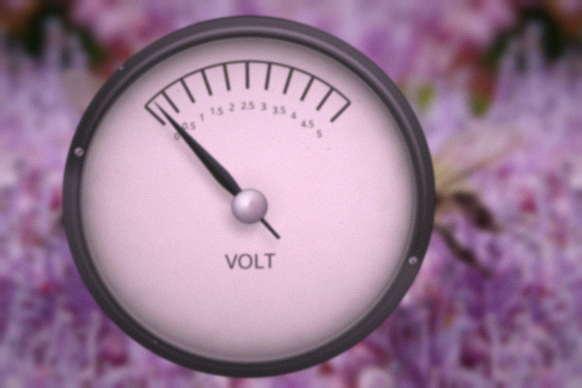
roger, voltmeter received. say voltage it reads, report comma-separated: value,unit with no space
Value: 0.25,V
